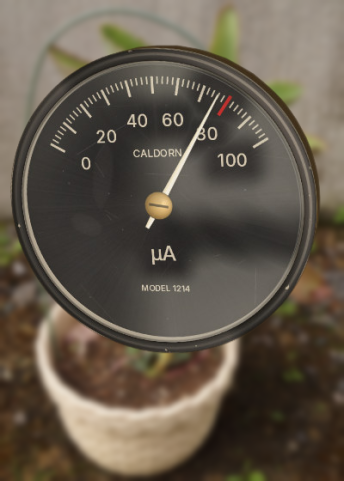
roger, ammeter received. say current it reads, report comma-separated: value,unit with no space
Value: 76,µA
